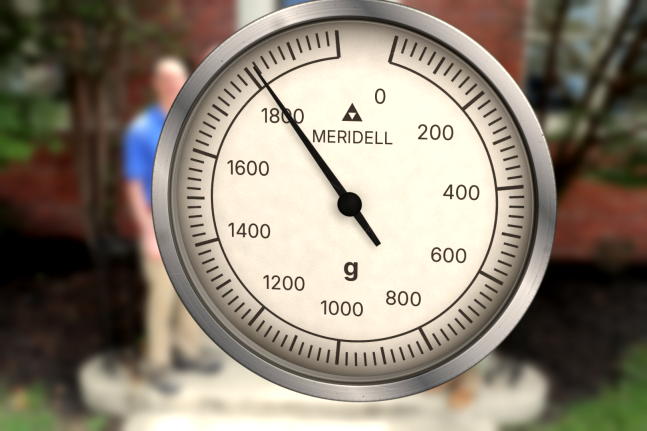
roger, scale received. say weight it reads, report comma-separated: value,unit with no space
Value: 1820,g
